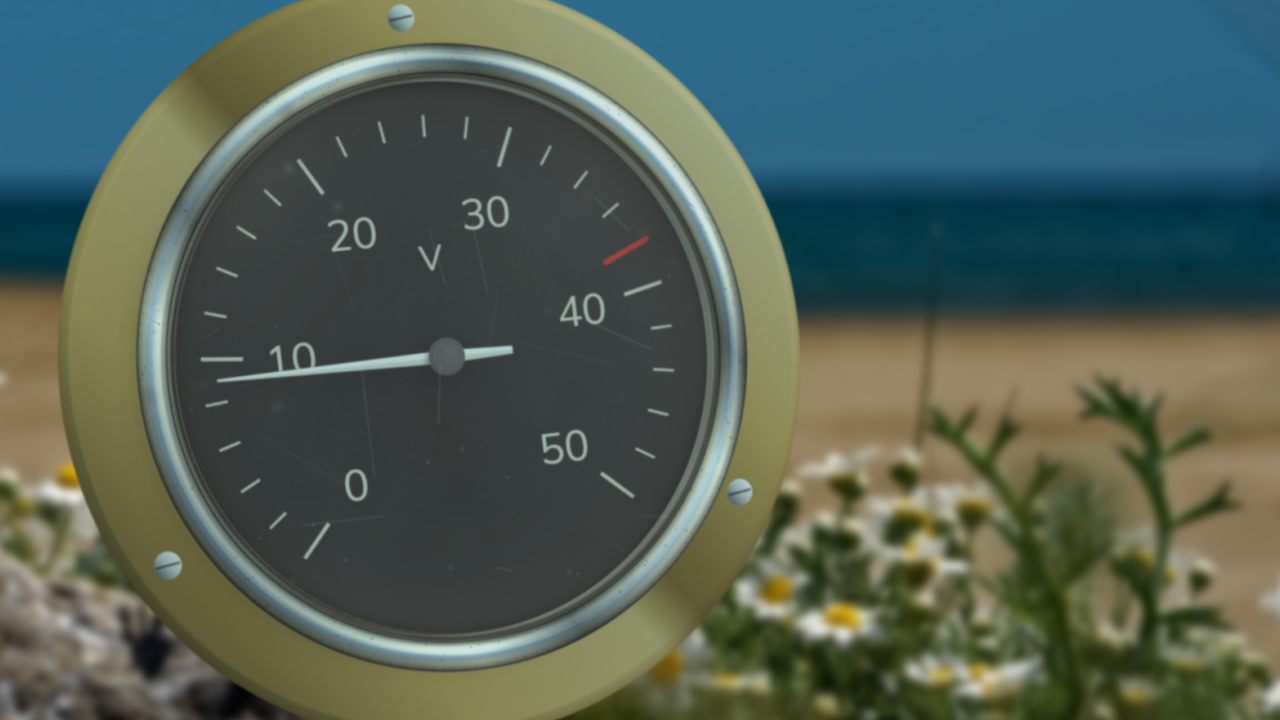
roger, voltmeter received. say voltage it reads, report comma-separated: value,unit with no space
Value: 9,V
